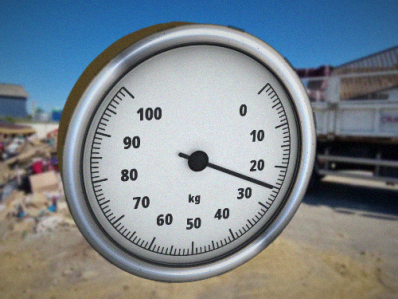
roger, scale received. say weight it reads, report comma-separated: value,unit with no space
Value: 25,kg
